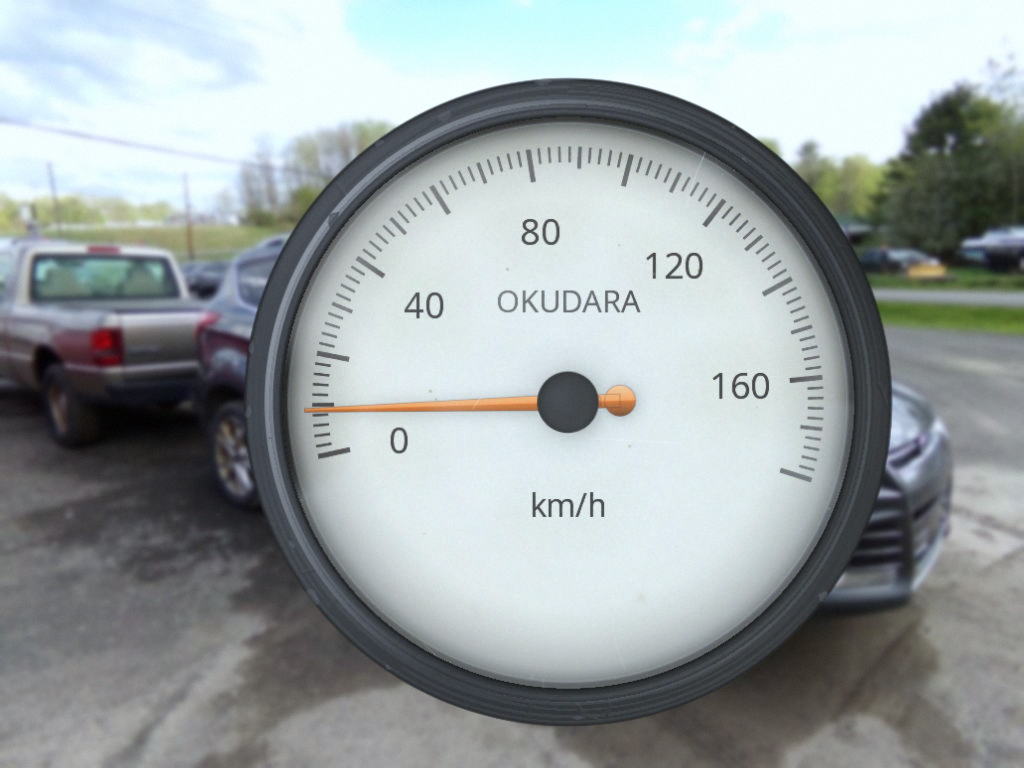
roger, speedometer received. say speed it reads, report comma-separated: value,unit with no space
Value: 9,km/h
